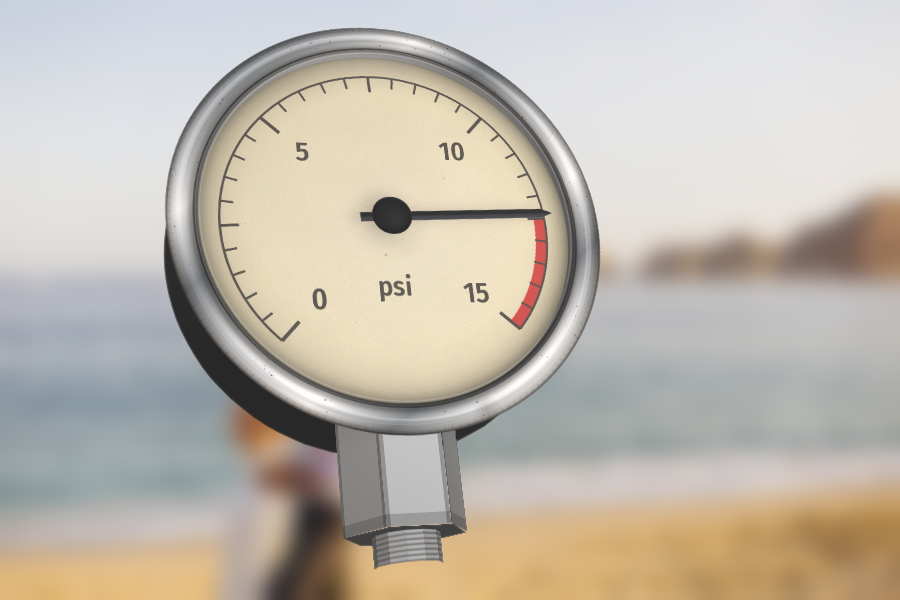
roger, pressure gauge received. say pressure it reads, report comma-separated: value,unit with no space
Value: 12.5,psi
